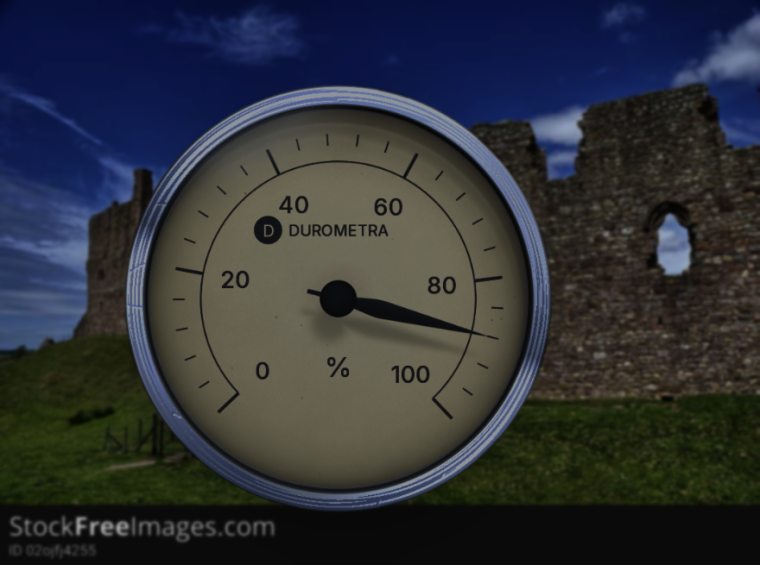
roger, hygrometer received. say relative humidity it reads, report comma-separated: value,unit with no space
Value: 88,%
